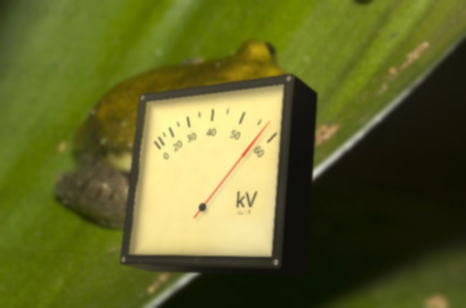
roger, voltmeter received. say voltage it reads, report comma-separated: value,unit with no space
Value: 57.5,kV
